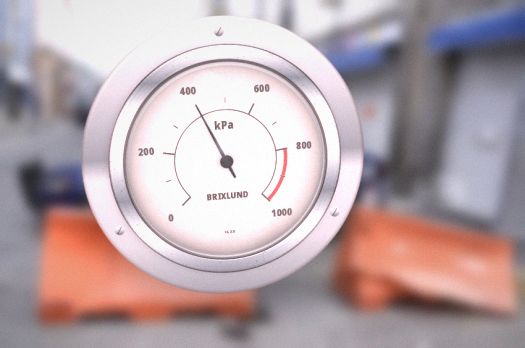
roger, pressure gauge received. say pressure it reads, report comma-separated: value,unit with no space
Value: 400,kPa
